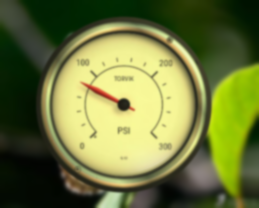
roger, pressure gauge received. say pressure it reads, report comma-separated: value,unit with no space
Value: 80,psi
